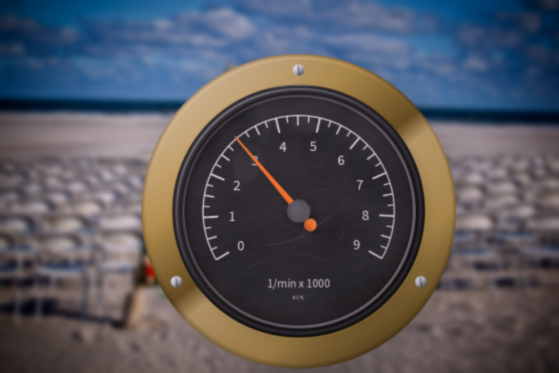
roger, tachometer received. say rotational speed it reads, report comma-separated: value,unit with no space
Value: 3000,rpm
